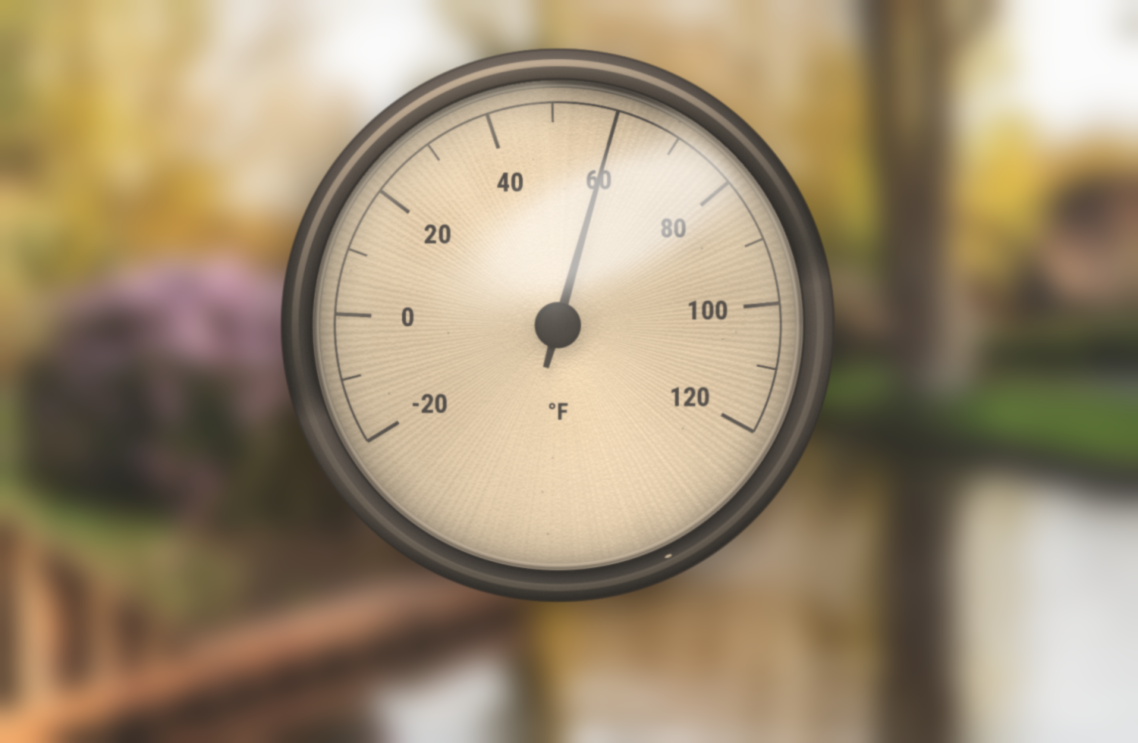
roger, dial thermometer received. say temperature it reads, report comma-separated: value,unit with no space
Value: 60,°F
